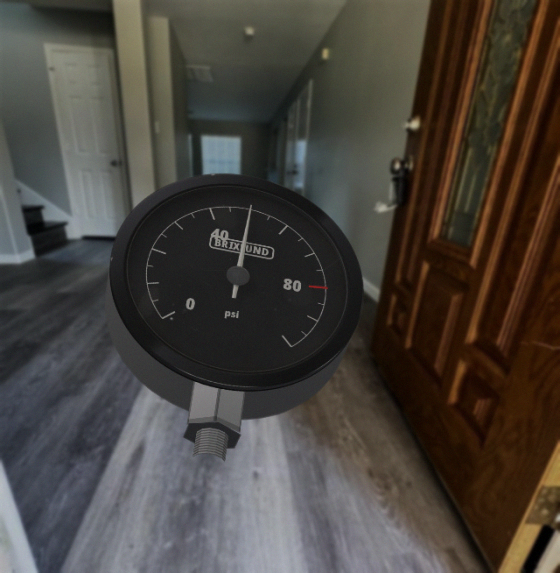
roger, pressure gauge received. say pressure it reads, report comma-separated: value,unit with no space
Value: 50,psi
